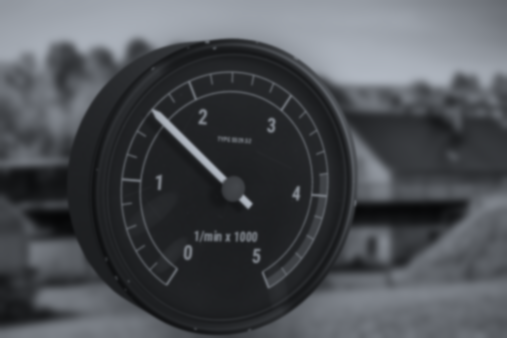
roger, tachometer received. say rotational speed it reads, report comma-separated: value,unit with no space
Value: 1600,rpm
